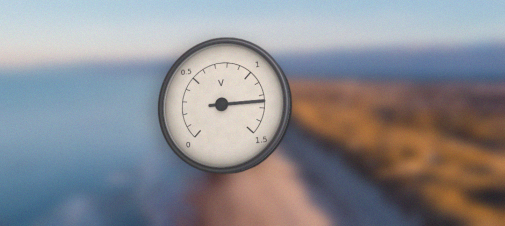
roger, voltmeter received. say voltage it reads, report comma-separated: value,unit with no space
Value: 1.25,V
